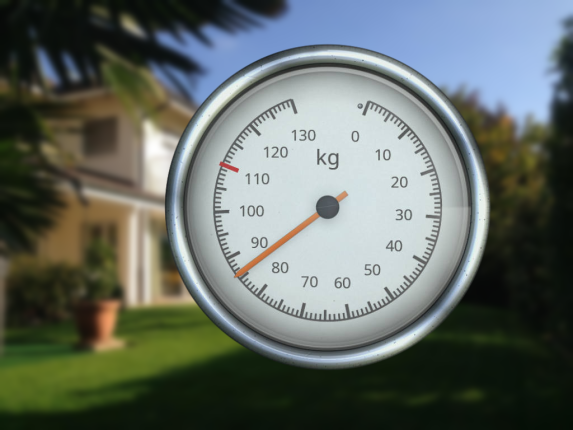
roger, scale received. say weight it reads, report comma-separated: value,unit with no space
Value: 86,kg
